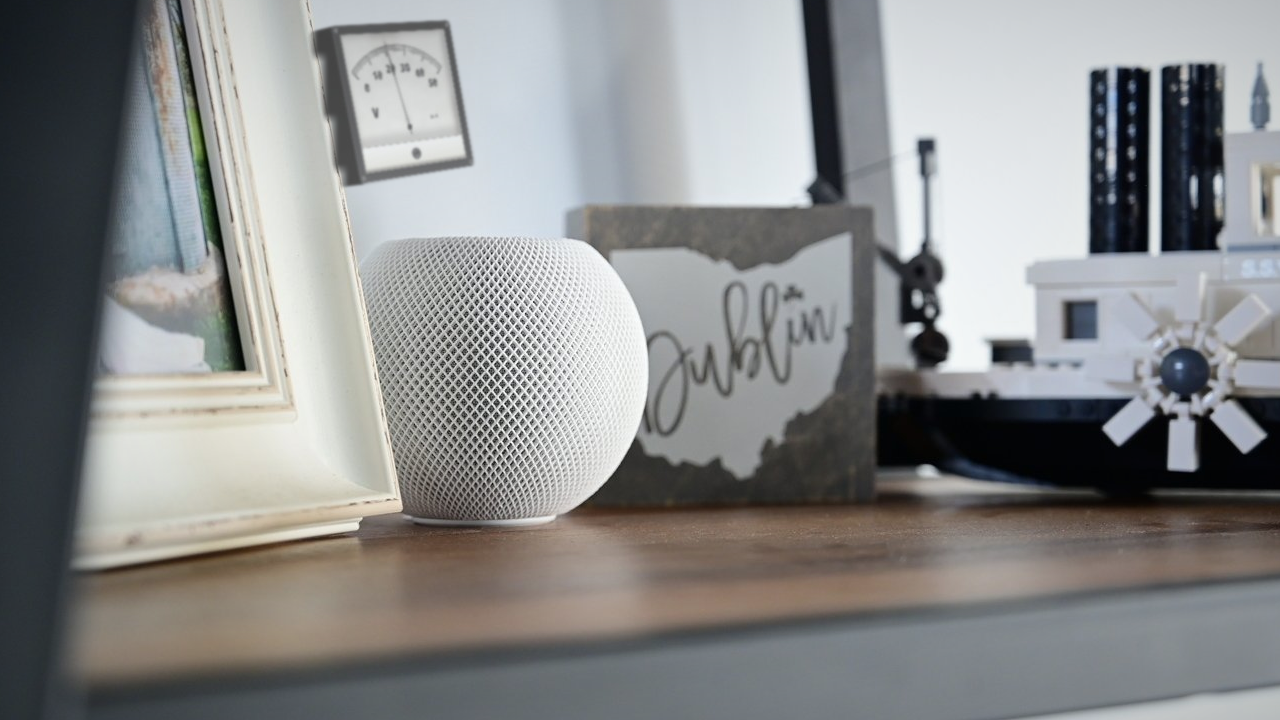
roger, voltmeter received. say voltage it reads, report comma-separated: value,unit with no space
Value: 20,V
